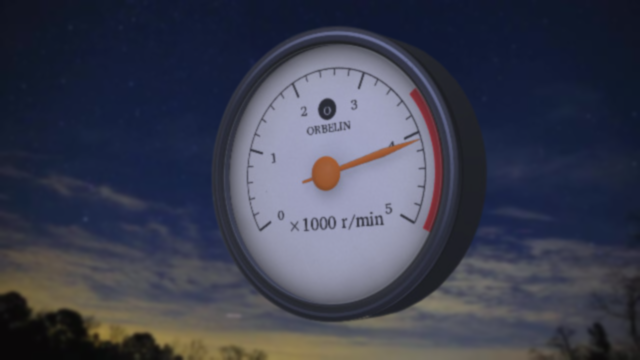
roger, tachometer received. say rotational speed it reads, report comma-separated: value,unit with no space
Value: 4100,rpm
